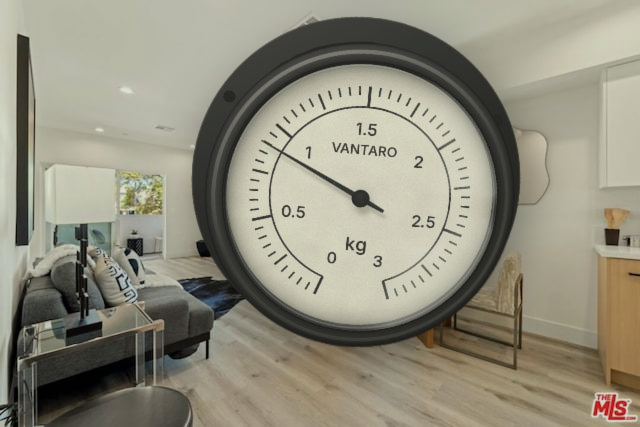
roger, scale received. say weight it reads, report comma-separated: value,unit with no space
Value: 0.9,kg
